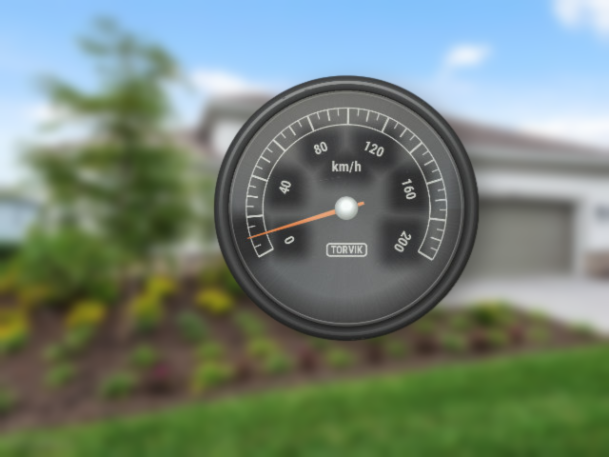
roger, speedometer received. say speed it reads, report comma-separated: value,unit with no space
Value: 10,km/h
